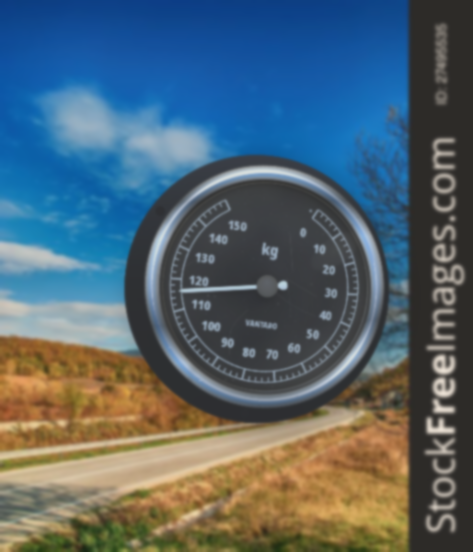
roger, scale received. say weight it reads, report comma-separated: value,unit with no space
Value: 116,kg
